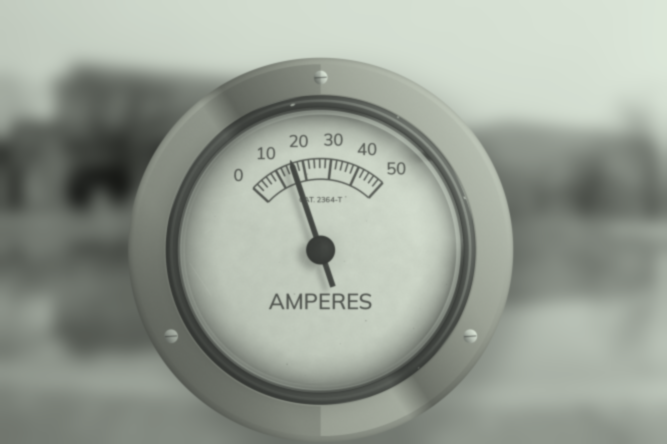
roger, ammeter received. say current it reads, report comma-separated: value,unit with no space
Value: 16,A
